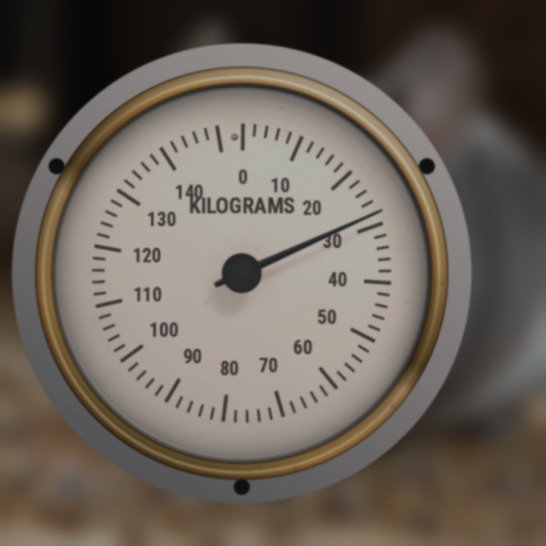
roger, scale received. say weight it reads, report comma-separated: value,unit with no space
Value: 28,kg
